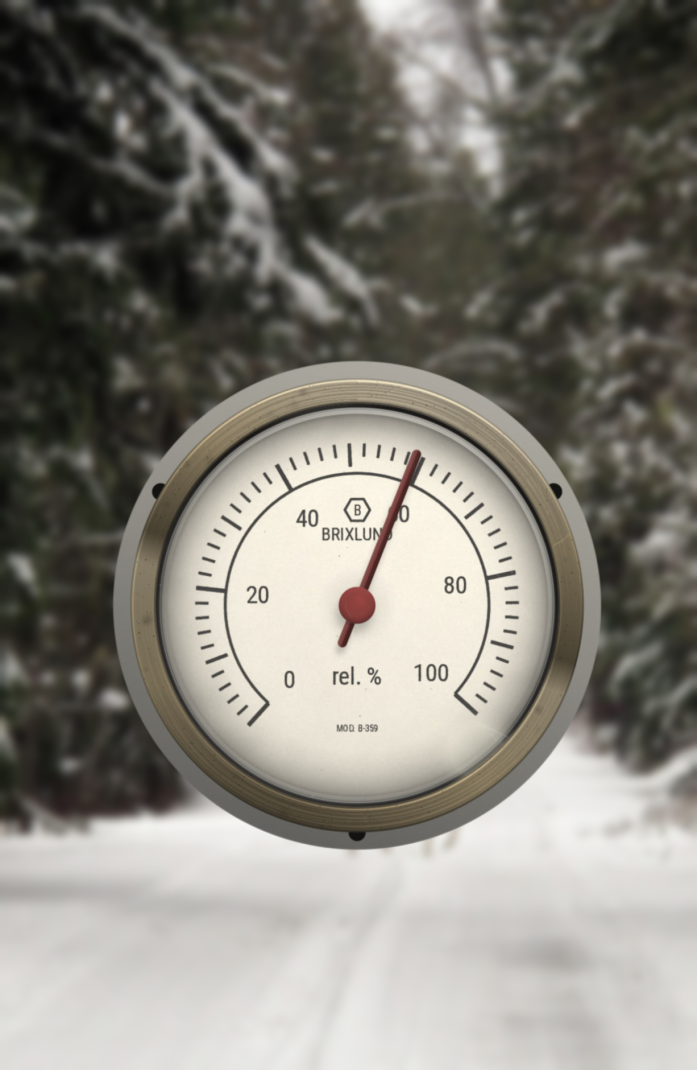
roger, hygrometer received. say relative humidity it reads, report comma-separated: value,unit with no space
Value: 59,%
